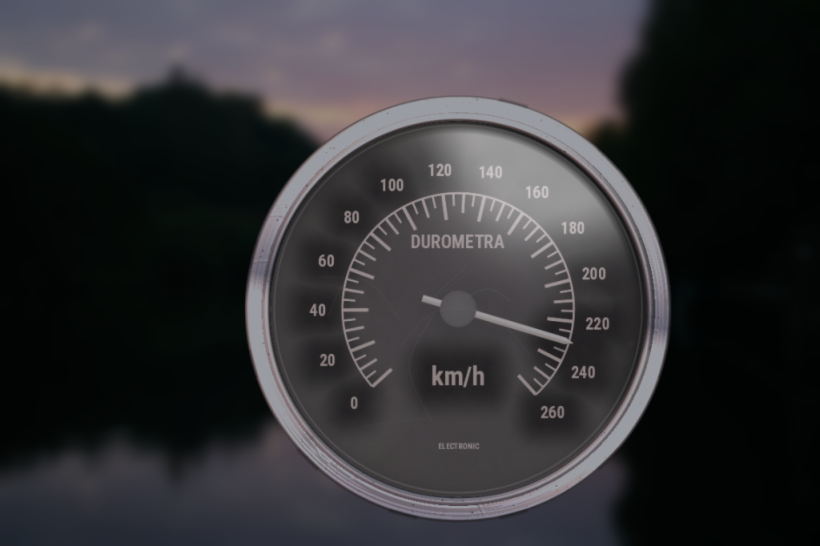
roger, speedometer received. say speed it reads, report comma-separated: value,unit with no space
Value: 230,km/h
